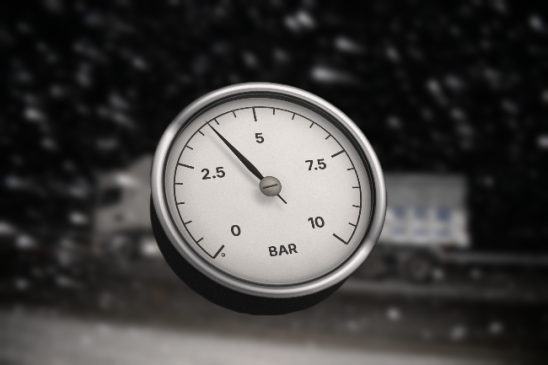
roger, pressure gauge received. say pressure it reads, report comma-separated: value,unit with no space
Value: 3.75,bar
